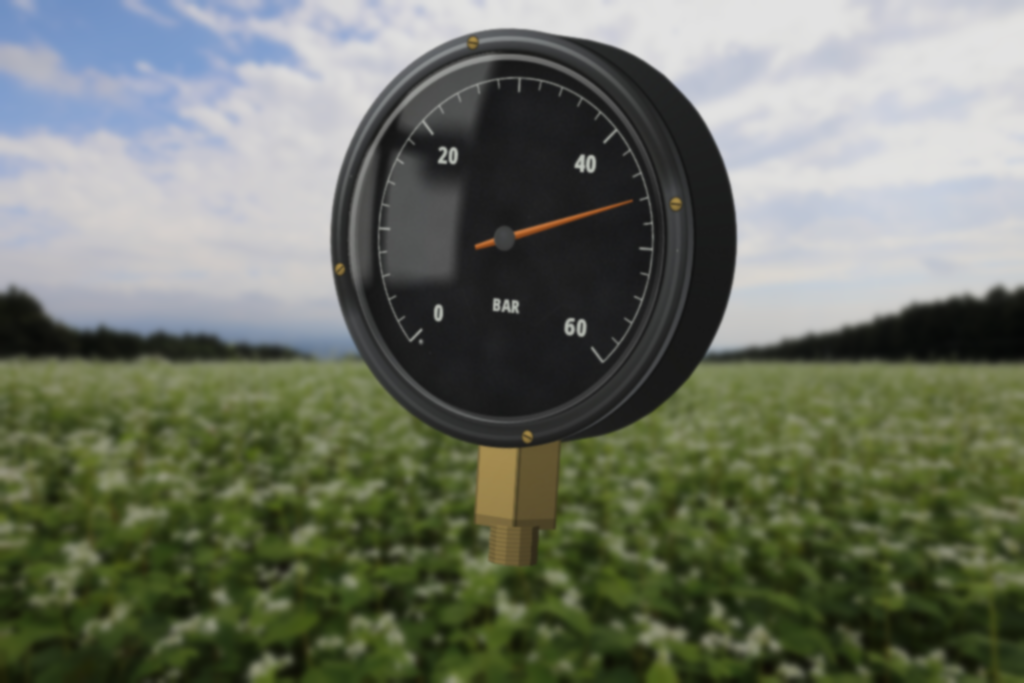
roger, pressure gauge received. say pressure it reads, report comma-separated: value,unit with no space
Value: 46,bar
